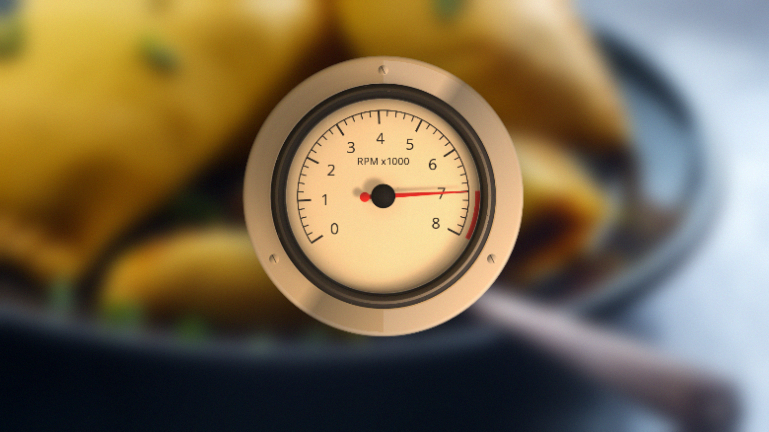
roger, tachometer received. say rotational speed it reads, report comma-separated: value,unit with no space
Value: 7000,rpm
